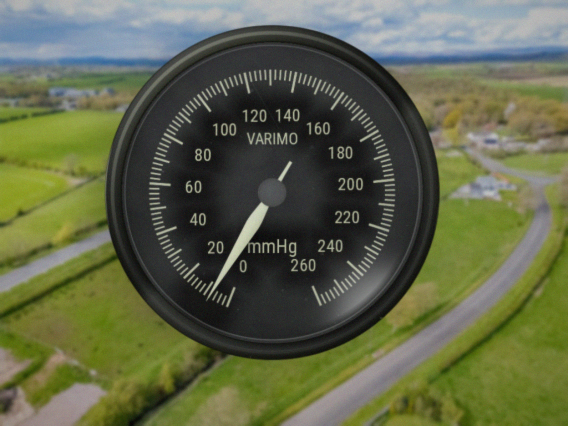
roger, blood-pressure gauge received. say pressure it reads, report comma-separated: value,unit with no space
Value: 8,mmHg
